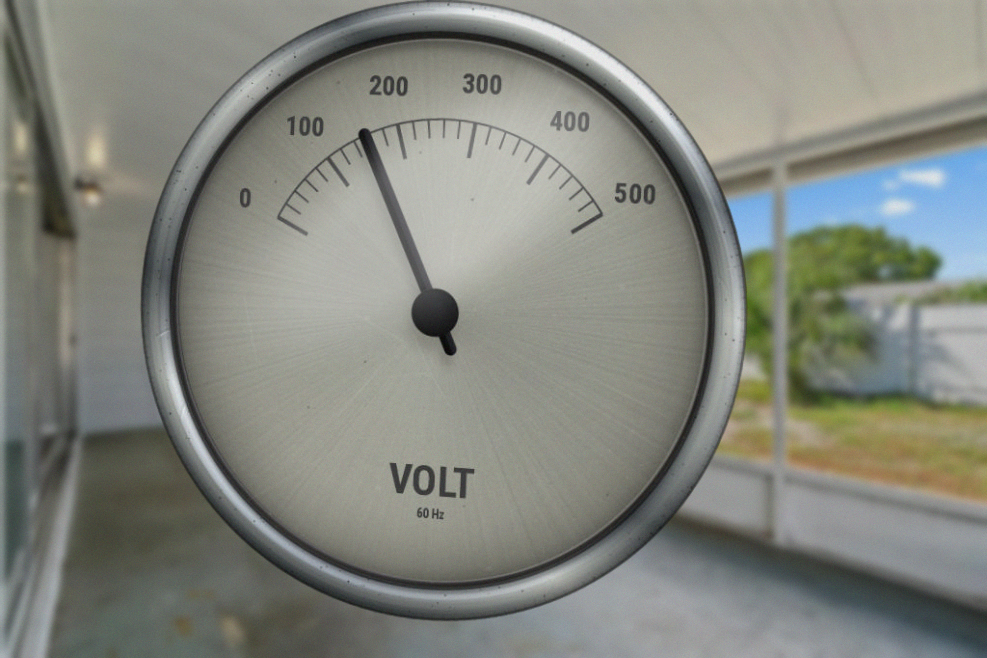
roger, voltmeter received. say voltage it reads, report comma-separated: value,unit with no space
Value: 160,V
